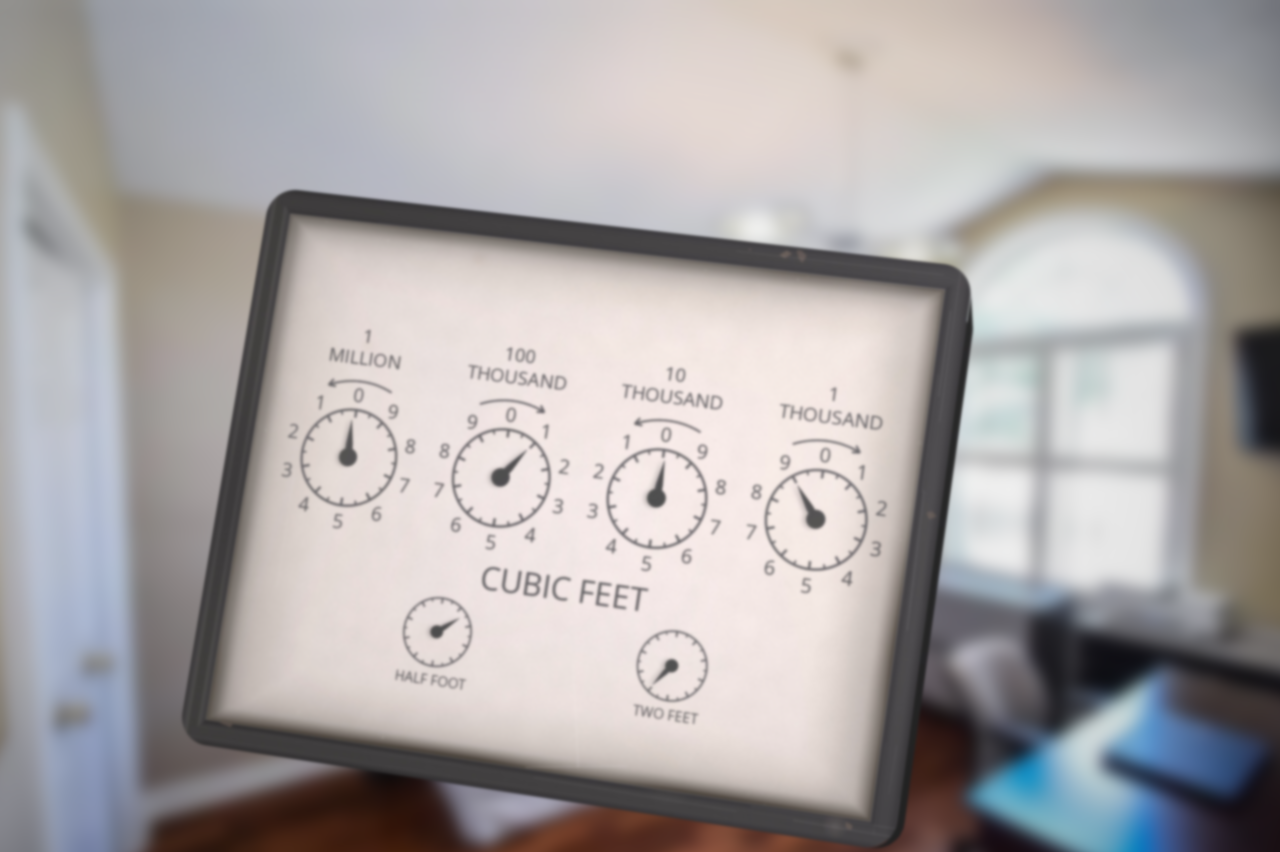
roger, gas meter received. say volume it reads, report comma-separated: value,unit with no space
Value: 9900,ft³
